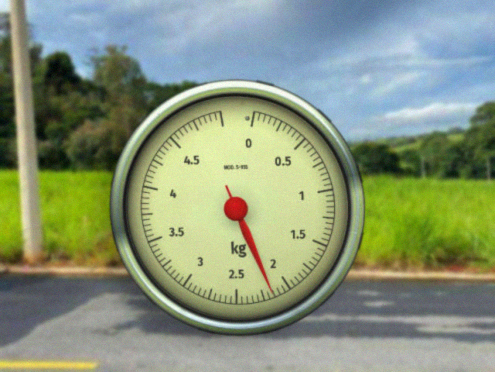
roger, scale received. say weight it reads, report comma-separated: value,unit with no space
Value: 2.15,kg
